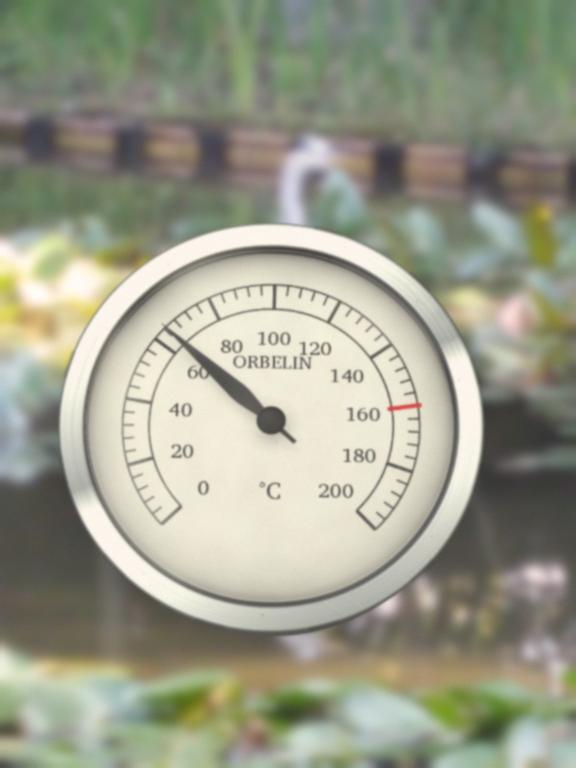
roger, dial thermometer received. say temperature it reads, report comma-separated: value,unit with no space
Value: 64,°C
